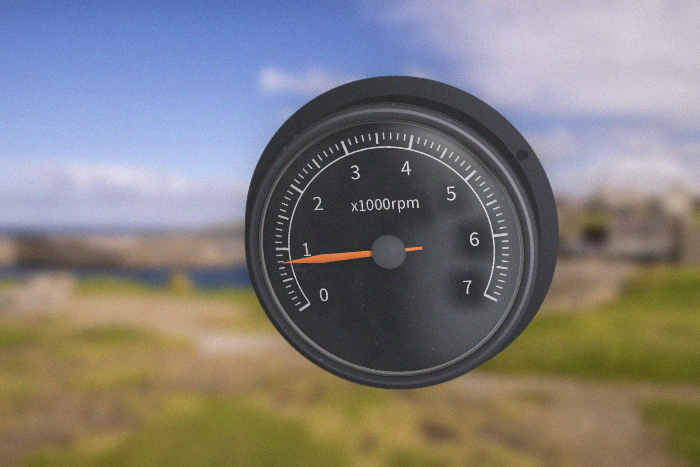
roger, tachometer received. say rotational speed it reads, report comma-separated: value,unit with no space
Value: 800,rpm
